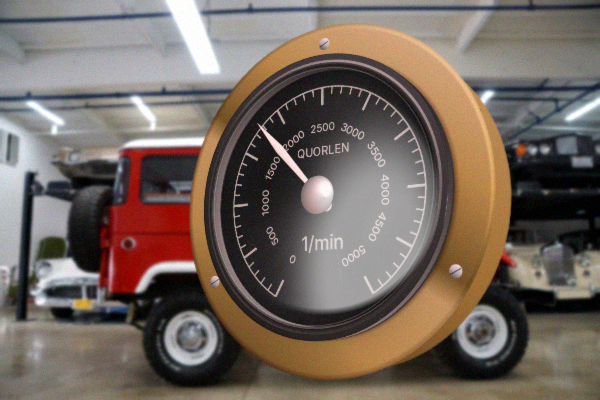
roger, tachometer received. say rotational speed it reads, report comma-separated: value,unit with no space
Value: 1800,rpm
